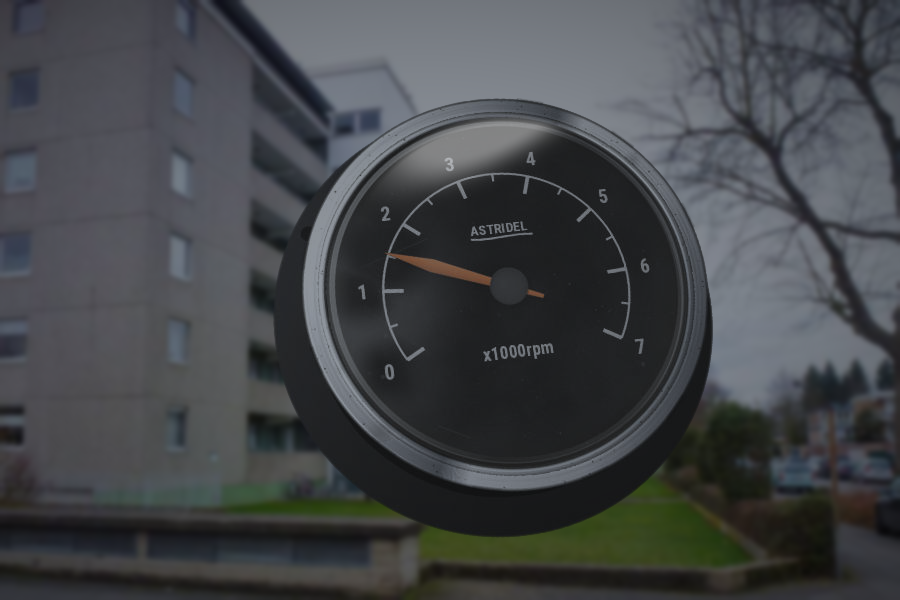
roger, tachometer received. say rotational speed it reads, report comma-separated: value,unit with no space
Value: 1500,rpm
